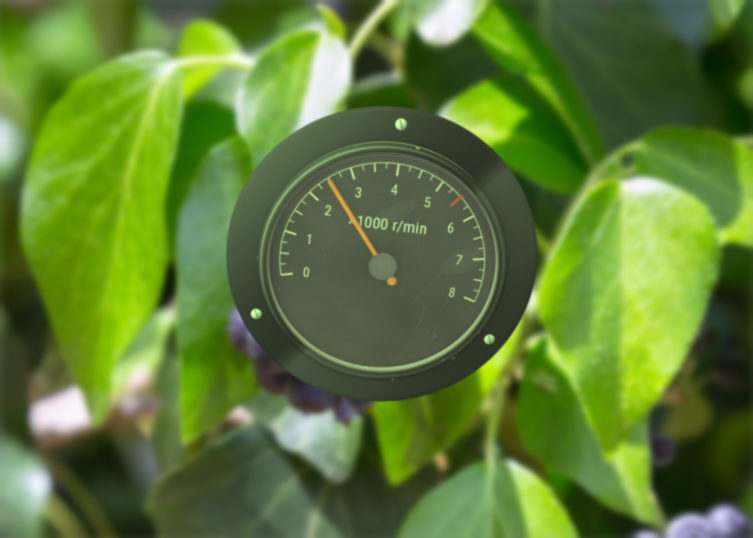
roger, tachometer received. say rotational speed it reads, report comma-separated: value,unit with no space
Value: 2500,rpm
